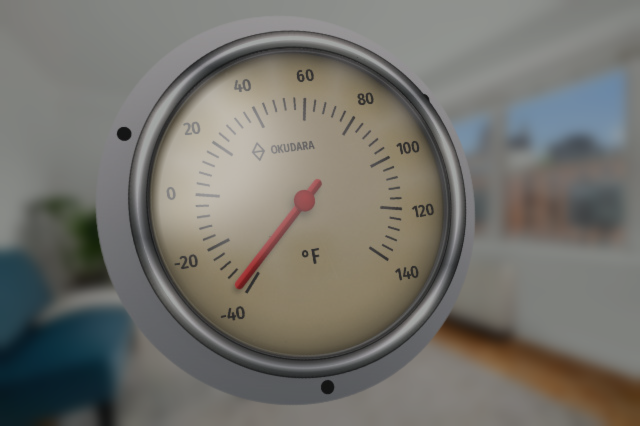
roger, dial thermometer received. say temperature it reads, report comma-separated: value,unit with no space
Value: -36,°F
